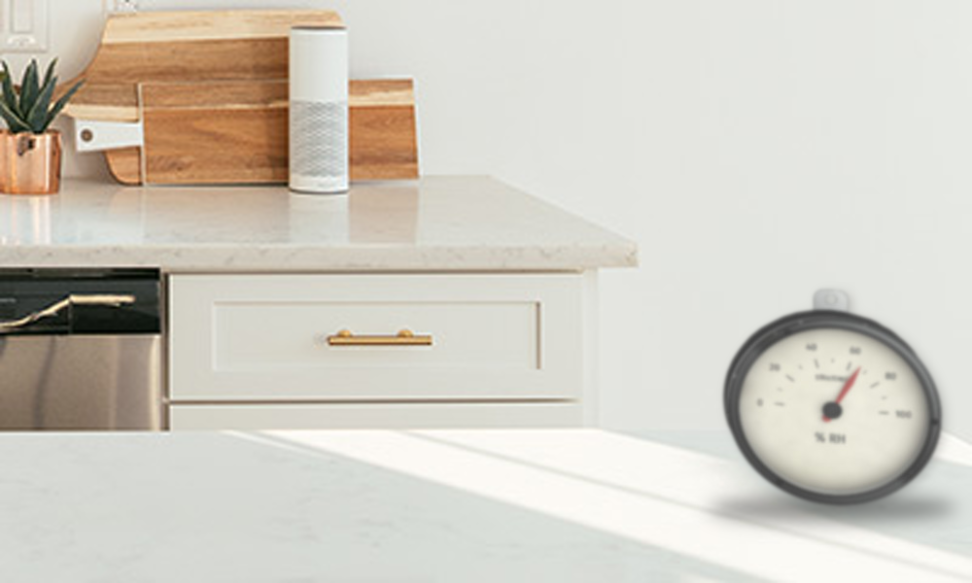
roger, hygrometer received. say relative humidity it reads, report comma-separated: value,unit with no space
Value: 65,%
